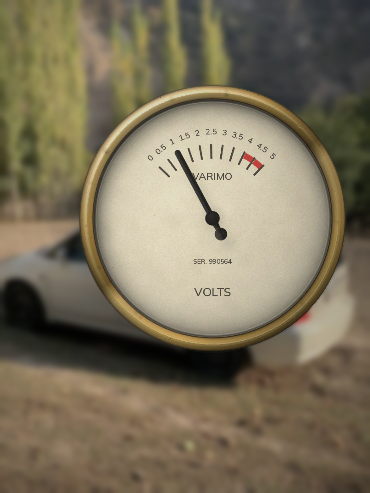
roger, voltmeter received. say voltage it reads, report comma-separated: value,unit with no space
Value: 1,V
